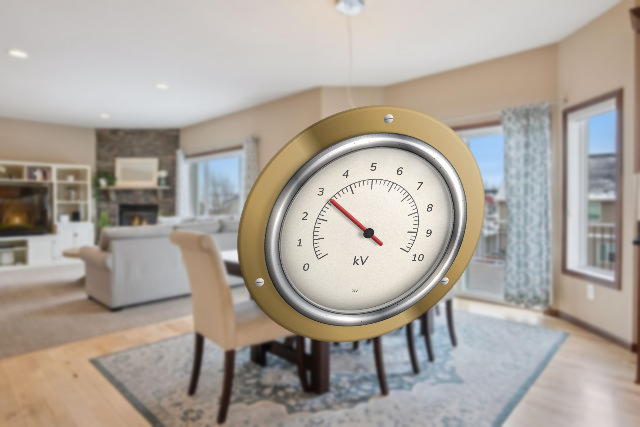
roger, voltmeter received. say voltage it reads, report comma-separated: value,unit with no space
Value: 3,kV
